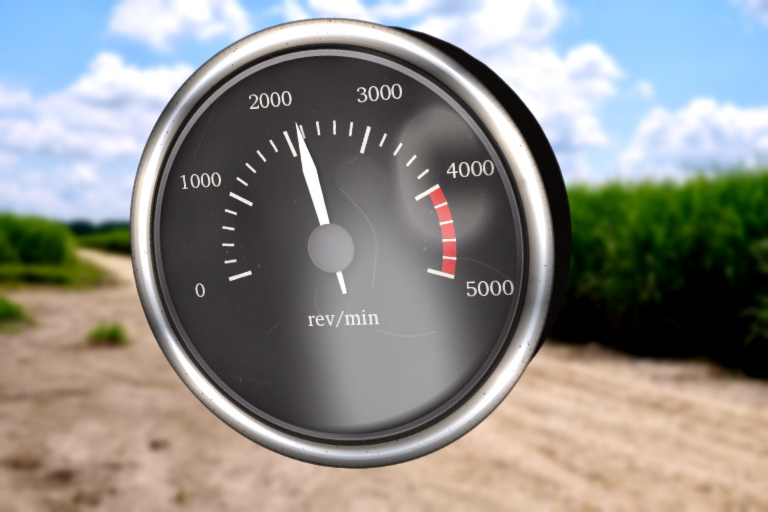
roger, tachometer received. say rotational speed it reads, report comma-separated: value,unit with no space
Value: 2200,rpm
